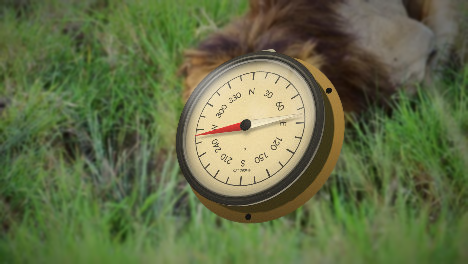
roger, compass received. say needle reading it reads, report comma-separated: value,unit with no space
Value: 262.5,°
